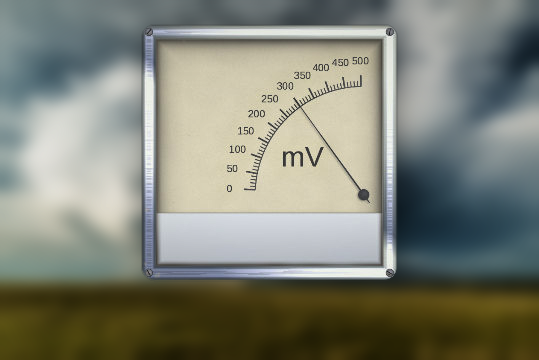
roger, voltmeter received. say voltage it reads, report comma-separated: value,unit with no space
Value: 300,mV
